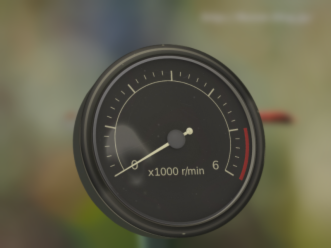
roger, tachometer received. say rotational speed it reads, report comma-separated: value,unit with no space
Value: 0,rpm
